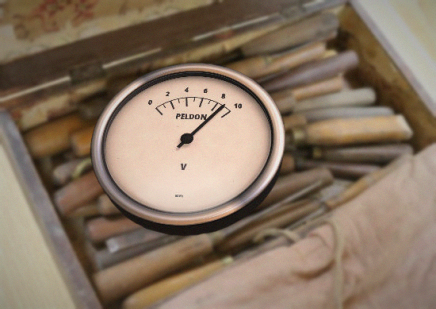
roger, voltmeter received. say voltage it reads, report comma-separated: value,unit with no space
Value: 9,V
